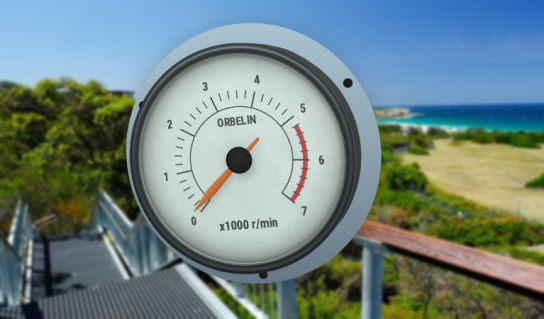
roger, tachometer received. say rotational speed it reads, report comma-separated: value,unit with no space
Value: 100,rpm
